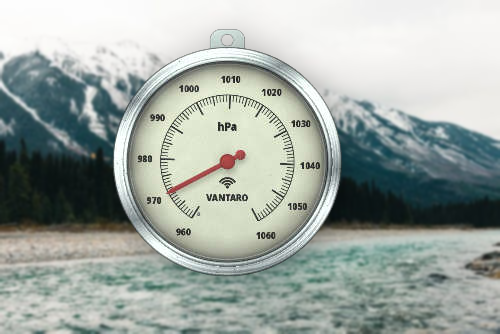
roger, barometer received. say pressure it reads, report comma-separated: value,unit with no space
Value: 970,hPa
